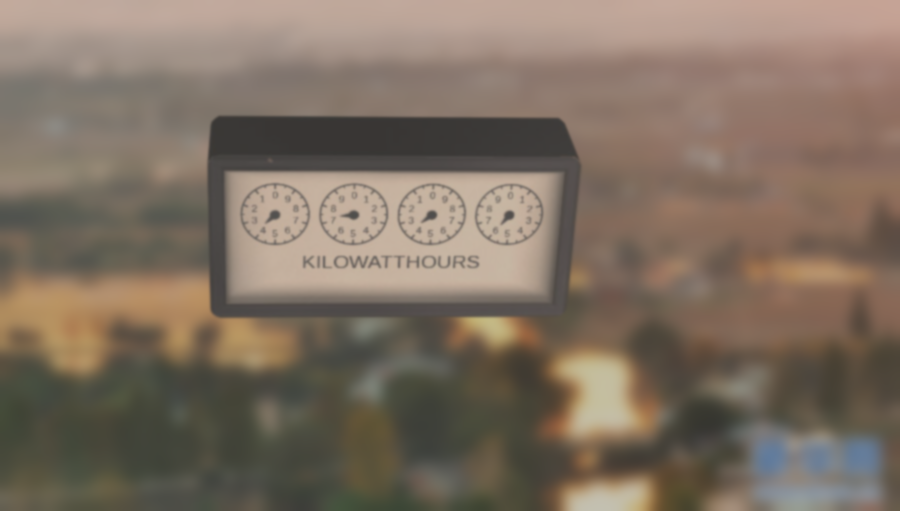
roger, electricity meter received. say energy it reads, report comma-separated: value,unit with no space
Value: 3736,kWh
